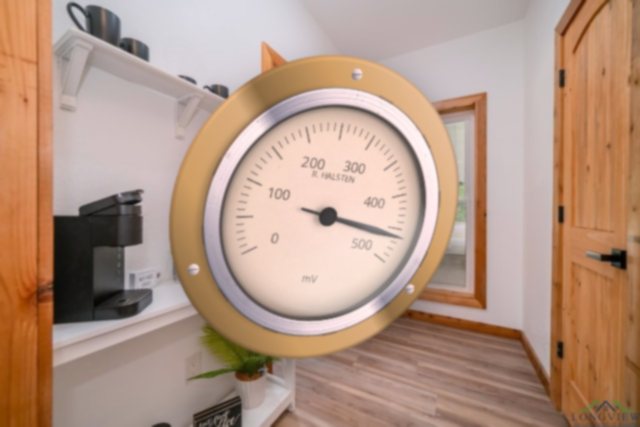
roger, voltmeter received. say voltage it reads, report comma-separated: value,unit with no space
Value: 460,mV
